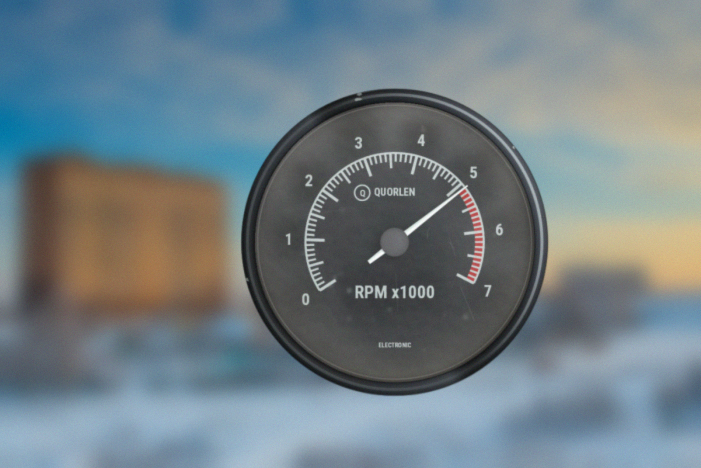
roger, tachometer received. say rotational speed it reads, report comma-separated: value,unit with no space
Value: 5100,rpm
